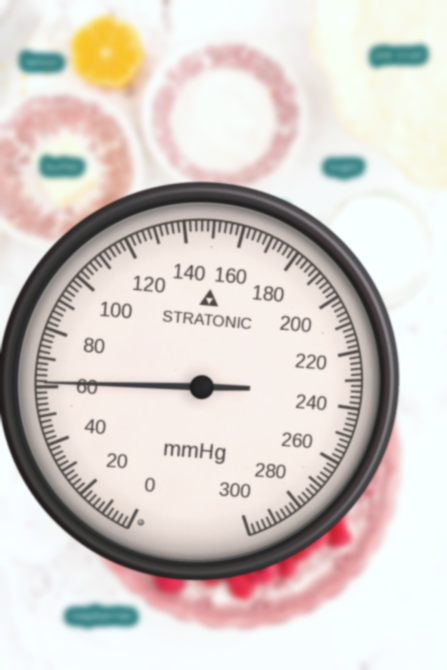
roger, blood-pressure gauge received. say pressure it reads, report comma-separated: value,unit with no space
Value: 62,mmHg
